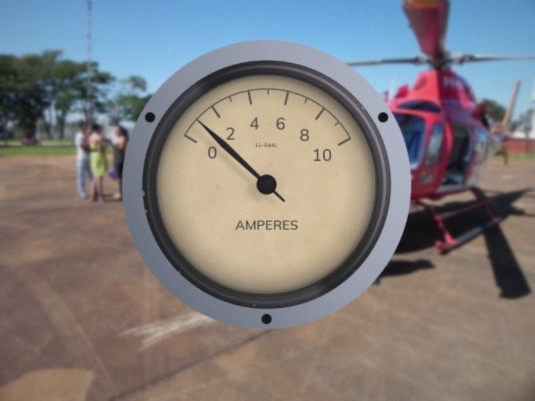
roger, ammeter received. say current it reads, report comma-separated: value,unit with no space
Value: 1,A
